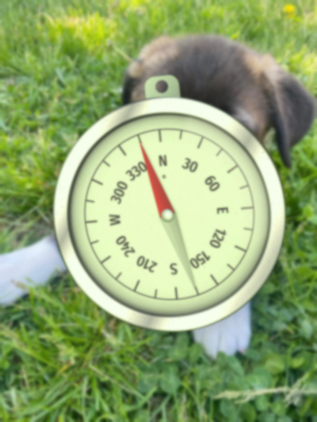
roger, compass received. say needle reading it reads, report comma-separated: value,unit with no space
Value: 345,°
